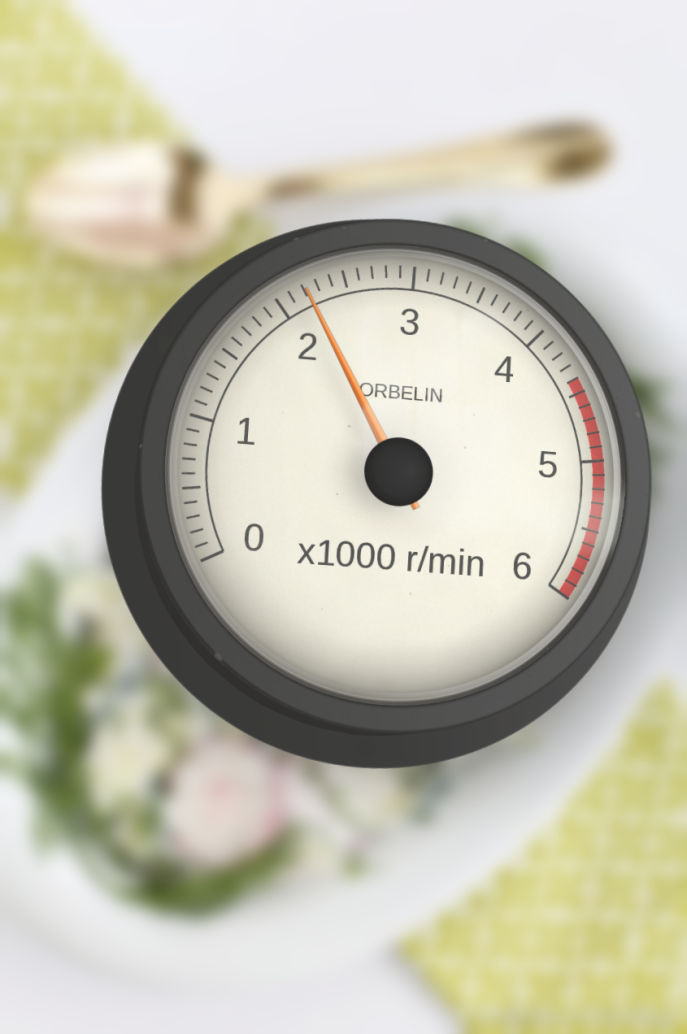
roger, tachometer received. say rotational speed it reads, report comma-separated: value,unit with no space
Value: 2200,rpm
